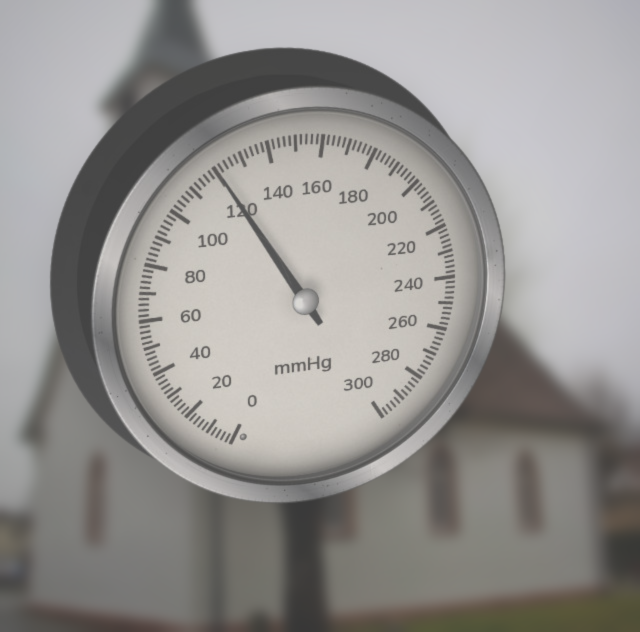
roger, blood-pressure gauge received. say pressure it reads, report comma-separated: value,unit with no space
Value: 120,mmHg
